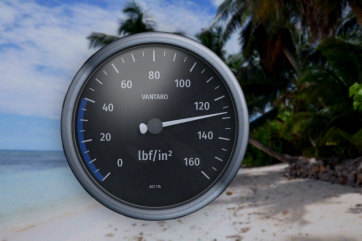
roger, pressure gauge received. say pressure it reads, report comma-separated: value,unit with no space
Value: 127.5,psi
